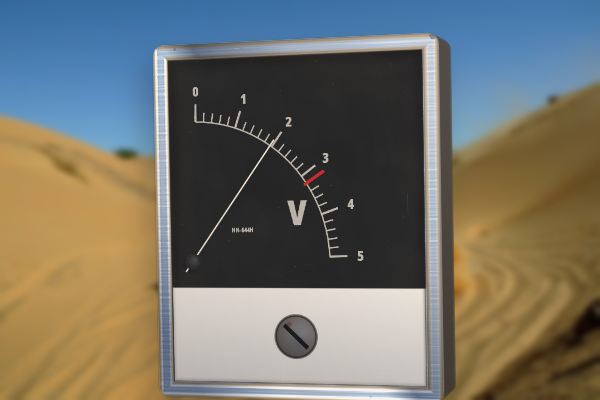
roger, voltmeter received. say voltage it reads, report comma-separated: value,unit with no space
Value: 2,V
